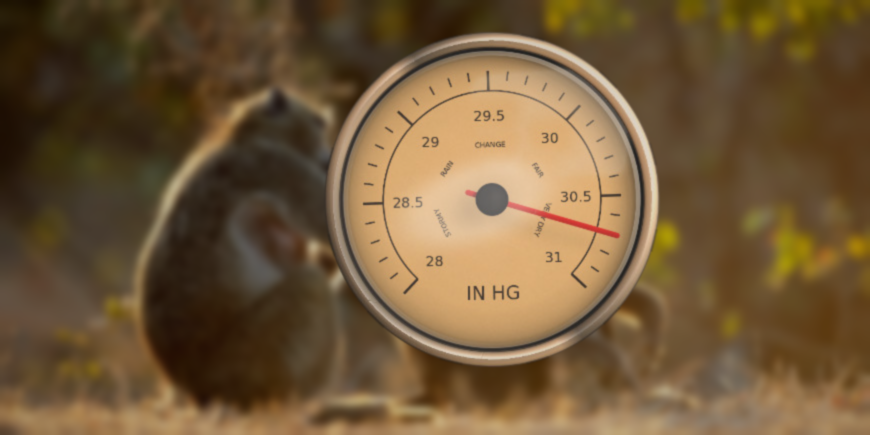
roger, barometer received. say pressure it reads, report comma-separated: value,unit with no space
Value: 30.7,inHg
